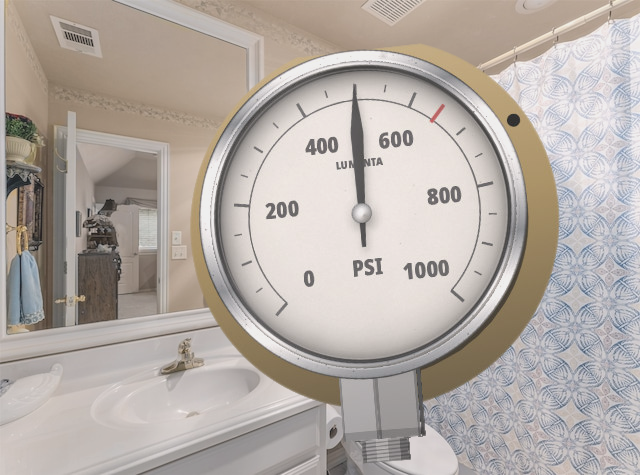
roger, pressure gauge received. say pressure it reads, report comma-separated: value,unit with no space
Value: 500,psi
